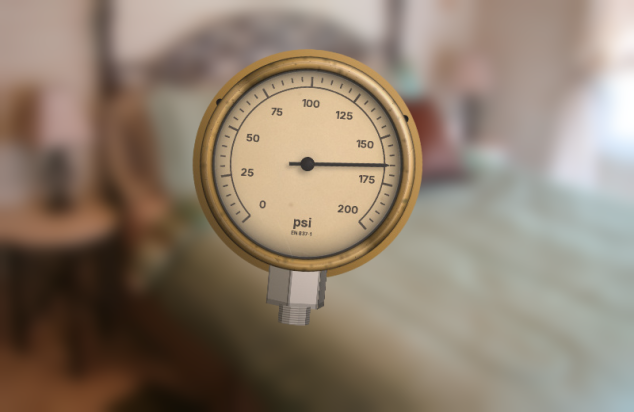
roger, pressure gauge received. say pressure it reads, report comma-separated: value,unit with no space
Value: 165,psi
